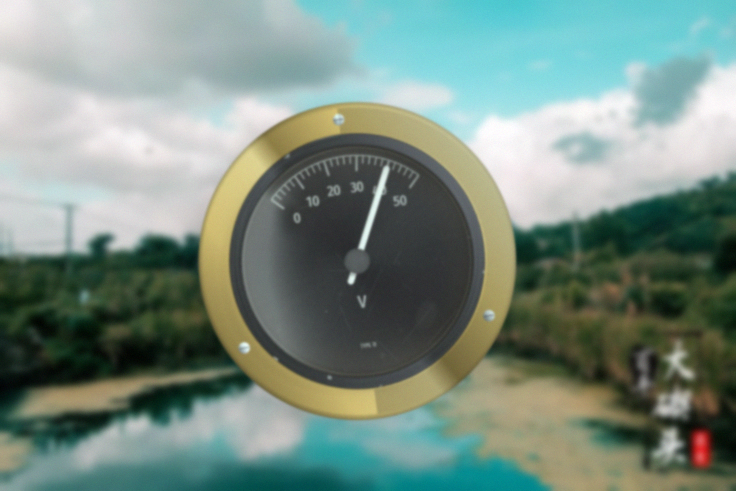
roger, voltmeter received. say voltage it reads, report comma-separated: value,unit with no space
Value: 40,V
